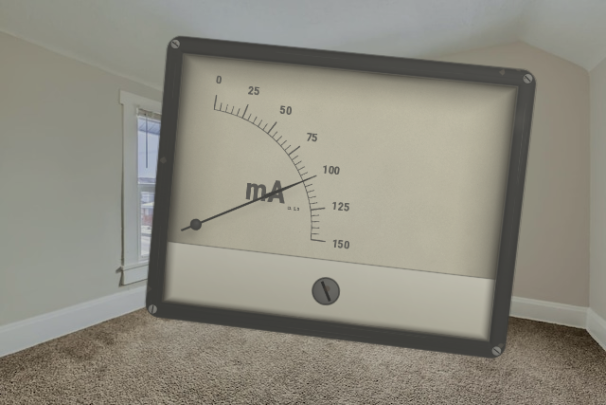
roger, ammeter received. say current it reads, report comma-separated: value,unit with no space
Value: 100,mA
